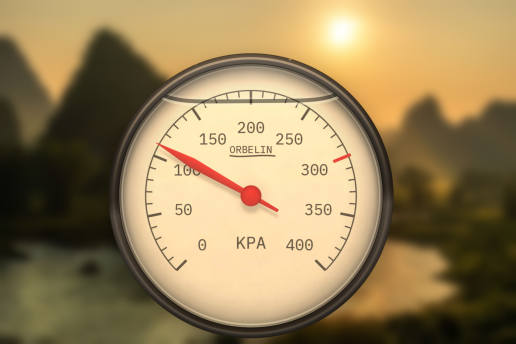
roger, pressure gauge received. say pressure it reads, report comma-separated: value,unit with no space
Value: 110,kPa
